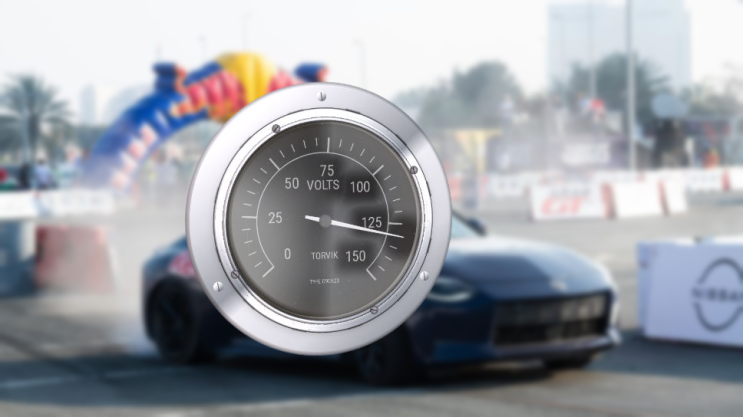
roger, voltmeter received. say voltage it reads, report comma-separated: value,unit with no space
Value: 130,V
